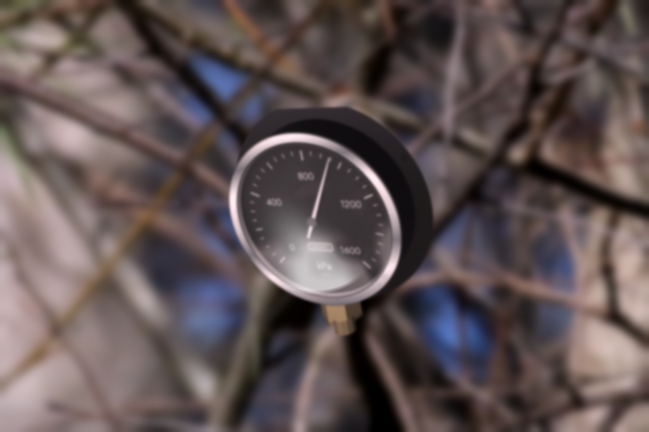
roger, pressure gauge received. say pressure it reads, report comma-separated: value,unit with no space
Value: 950,kPa
